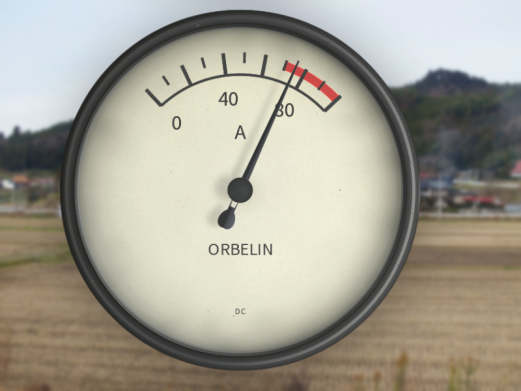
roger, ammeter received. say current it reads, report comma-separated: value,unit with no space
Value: 75,A
